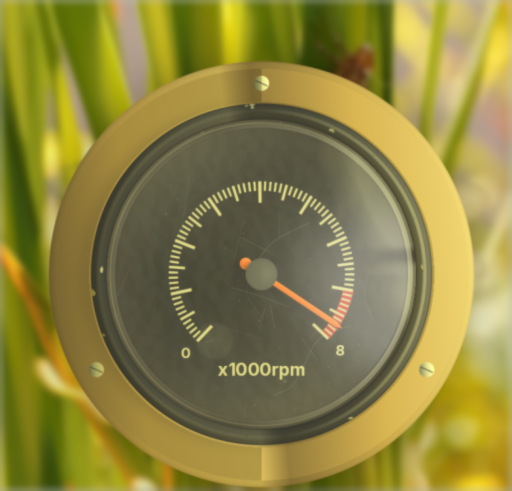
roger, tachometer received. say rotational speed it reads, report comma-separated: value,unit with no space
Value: 7700,rpm
